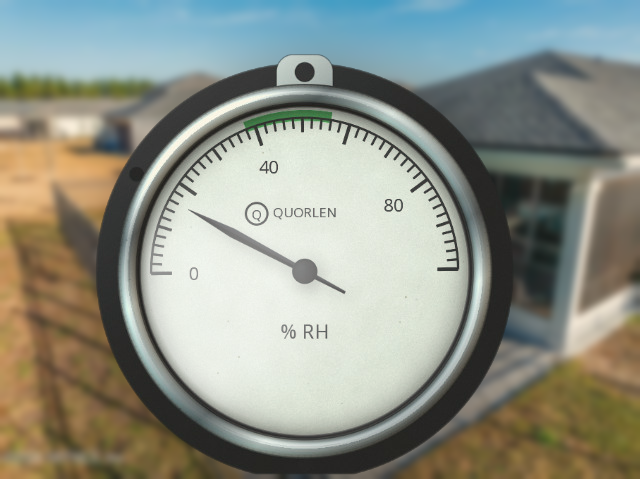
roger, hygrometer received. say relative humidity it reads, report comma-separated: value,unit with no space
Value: 16,%
